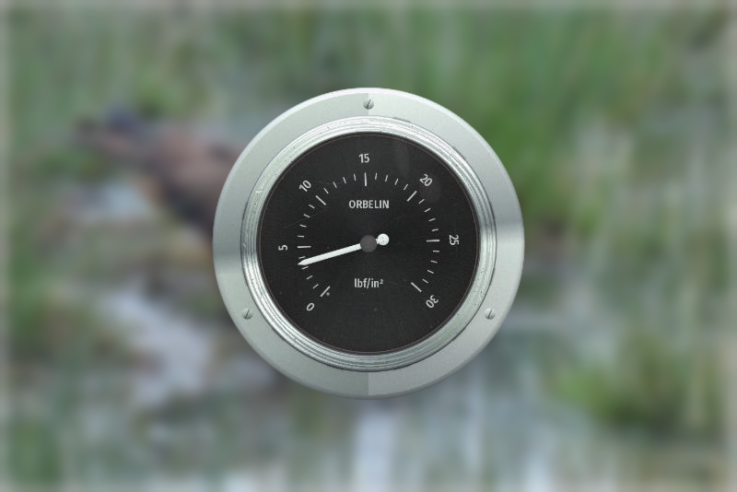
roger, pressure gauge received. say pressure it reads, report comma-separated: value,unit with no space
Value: 3.5,psi
